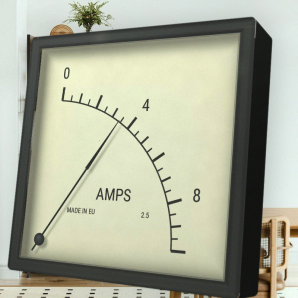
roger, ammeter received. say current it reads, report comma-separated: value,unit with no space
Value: 3.5,A
